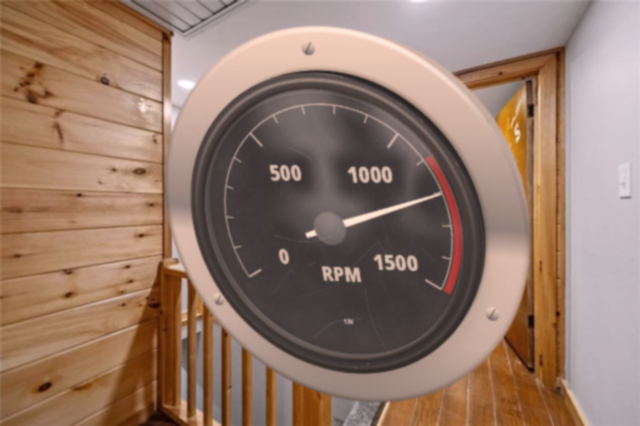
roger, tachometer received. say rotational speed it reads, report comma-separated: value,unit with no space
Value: 1200,rpm
